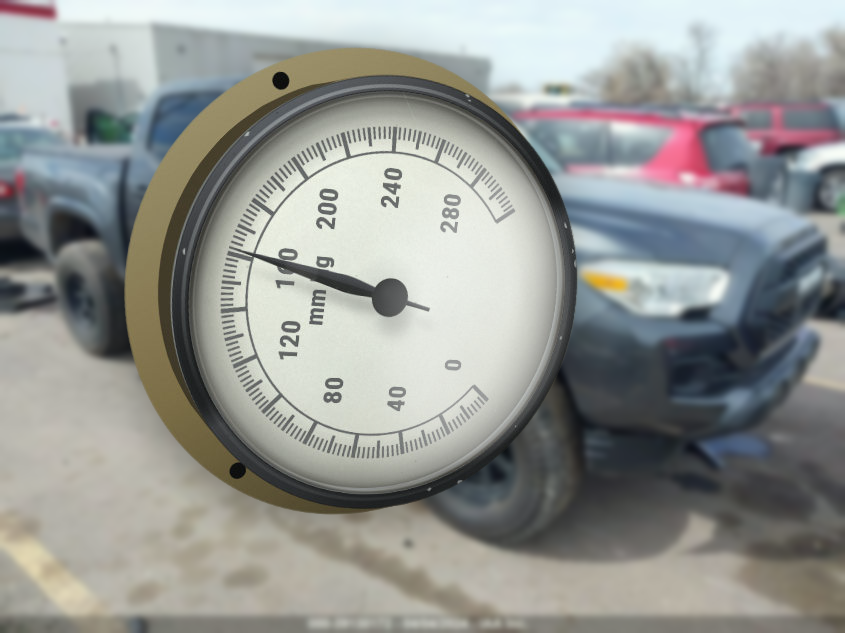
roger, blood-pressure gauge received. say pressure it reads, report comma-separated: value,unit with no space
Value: 162,mmHg
